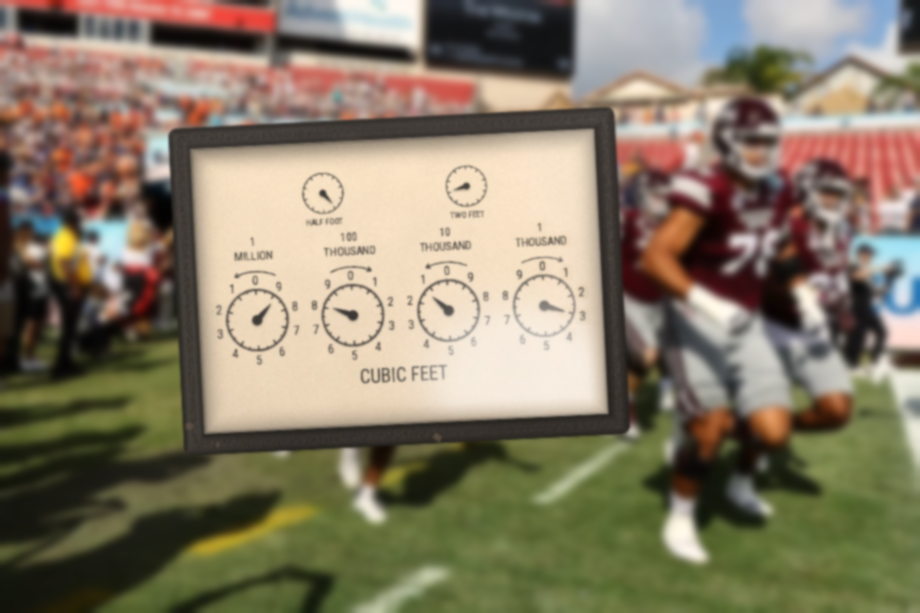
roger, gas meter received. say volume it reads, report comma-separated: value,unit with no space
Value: 881300,ft³
